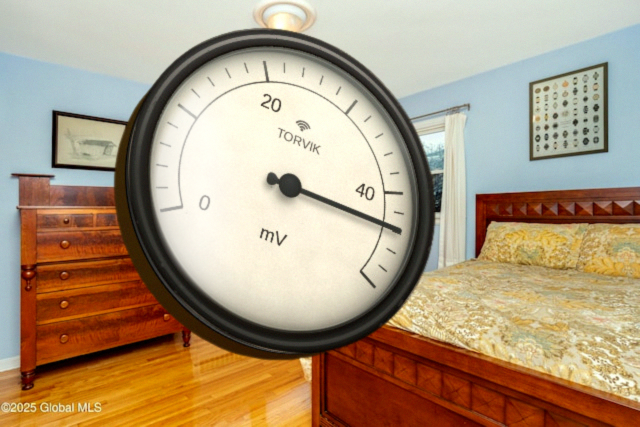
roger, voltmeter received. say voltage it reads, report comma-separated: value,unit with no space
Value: 44,mV
